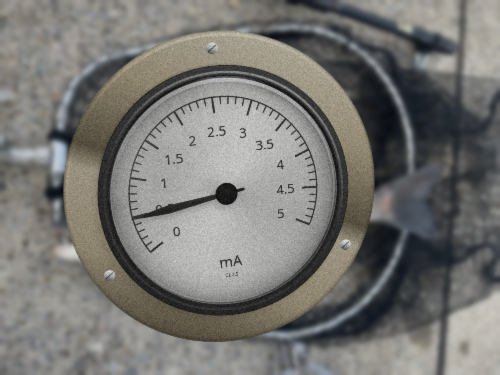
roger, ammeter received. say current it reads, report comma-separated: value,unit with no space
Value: 0.5,mA
